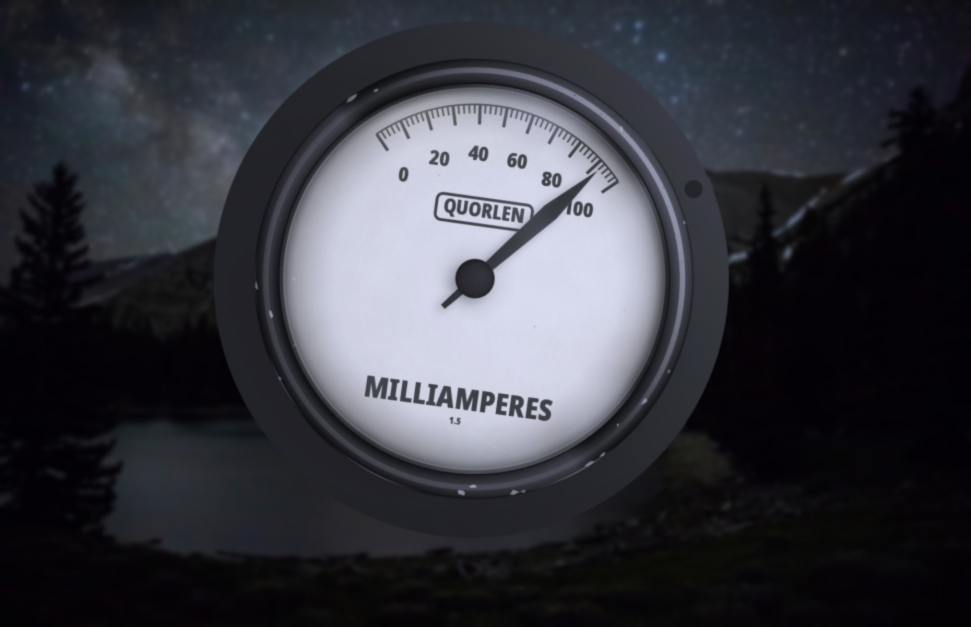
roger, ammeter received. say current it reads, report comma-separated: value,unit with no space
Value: 92,mA
